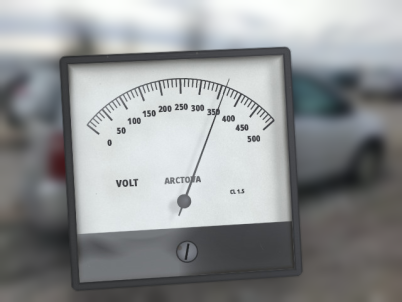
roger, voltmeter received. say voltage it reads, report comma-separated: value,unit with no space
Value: 360,V
